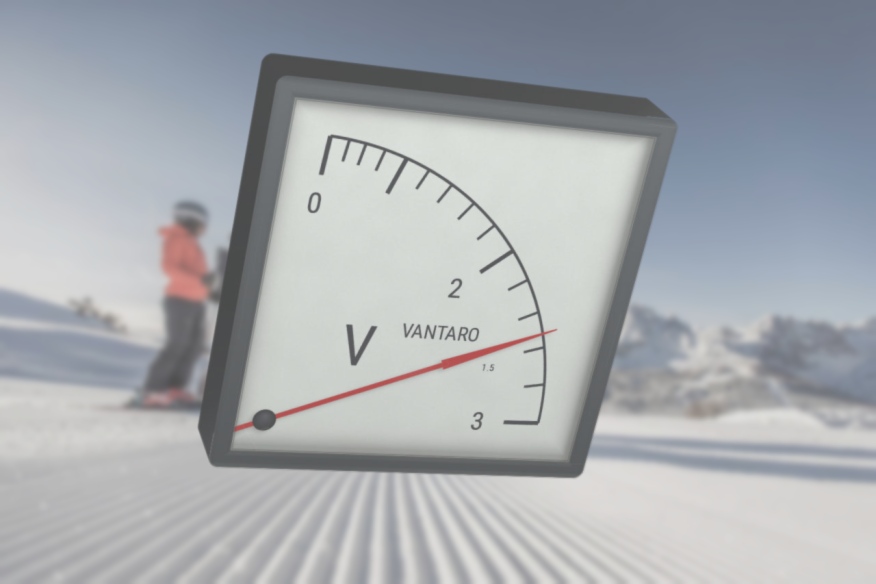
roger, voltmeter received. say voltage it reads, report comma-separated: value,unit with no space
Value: 2.5,V
